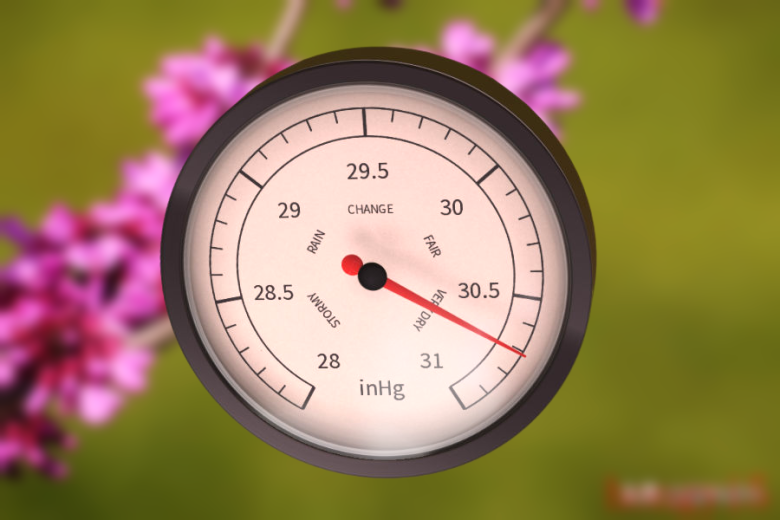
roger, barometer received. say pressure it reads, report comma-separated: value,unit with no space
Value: 30.7,inHg
